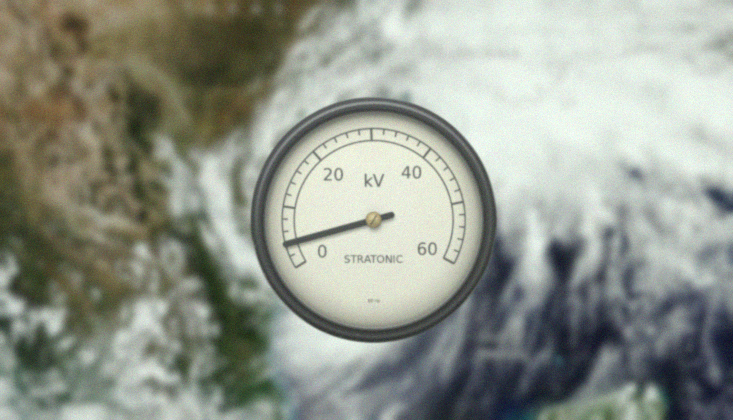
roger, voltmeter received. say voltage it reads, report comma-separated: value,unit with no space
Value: 4,kV
